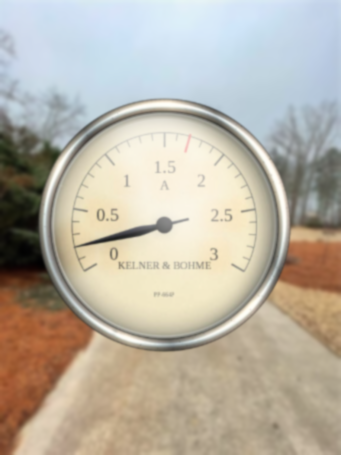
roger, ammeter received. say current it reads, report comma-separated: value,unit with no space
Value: 0.2,A
